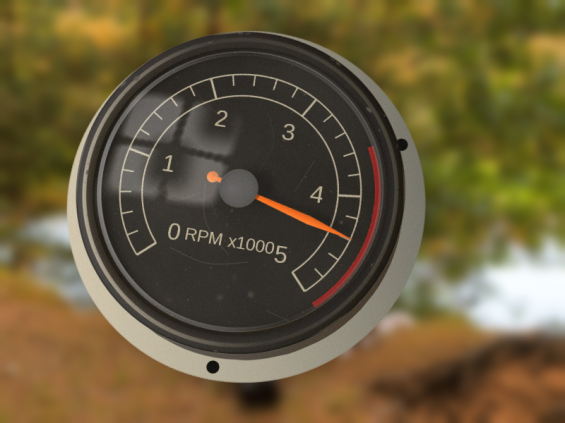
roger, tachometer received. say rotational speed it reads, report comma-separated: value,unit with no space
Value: 4400,rpm
